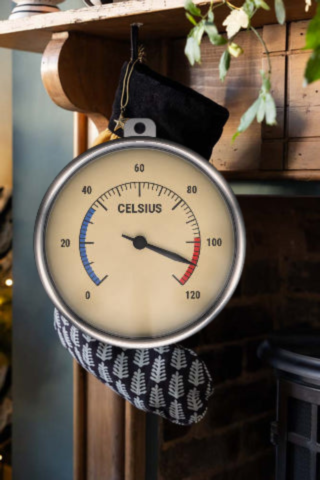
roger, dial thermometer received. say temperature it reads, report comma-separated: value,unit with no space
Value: 110,°C
